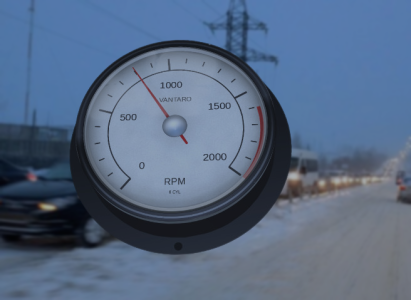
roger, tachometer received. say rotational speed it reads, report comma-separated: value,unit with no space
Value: 800,rpm
